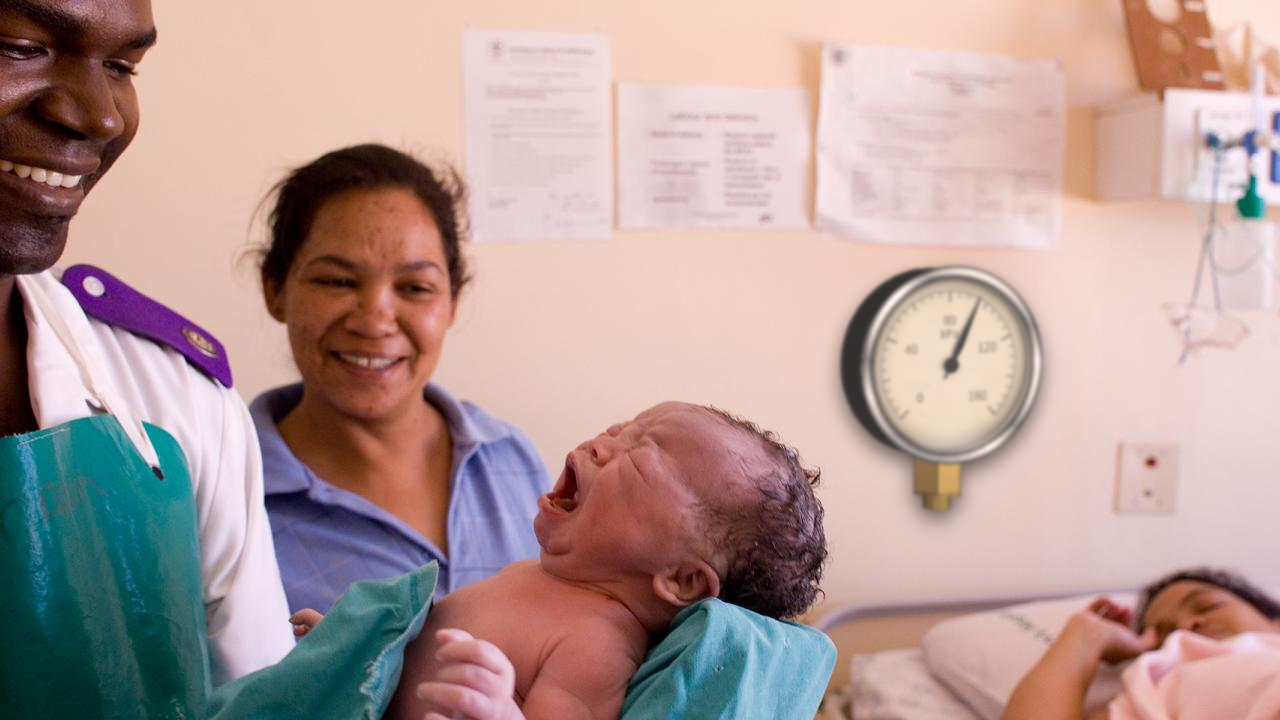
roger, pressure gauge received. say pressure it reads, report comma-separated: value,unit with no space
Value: 95,kPa
